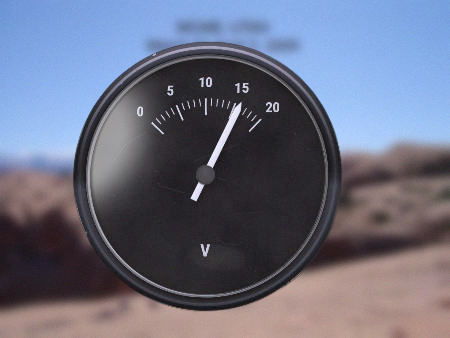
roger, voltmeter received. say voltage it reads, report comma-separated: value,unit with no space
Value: 16,V
